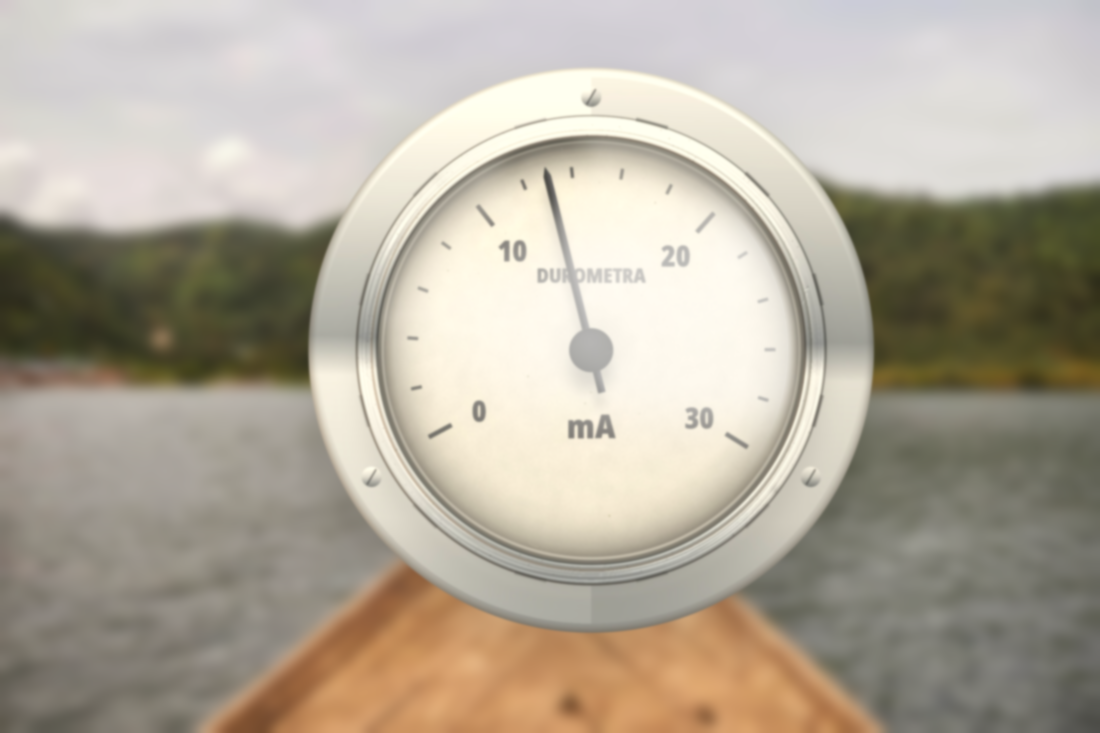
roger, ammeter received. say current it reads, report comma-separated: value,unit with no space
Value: 13,mA
